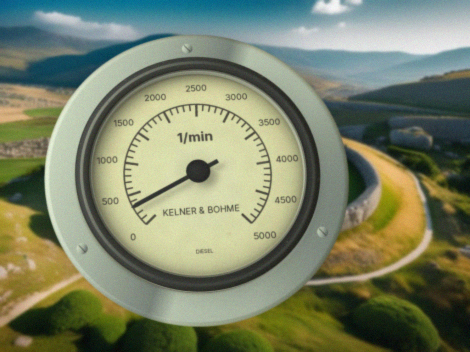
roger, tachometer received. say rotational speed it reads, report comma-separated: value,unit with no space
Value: 300,rpm
